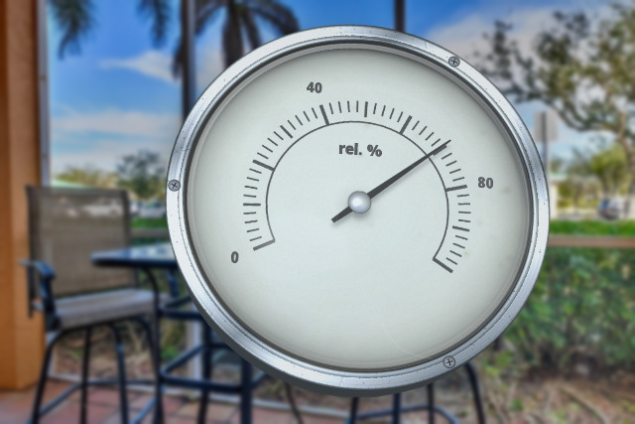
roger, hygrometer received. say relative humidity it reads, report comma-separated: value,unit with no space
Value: 70,%
